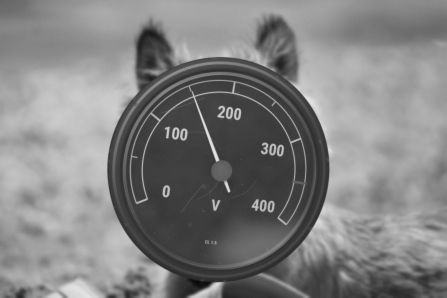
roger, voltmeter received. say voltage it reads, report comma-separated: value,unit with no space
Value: 150,V
